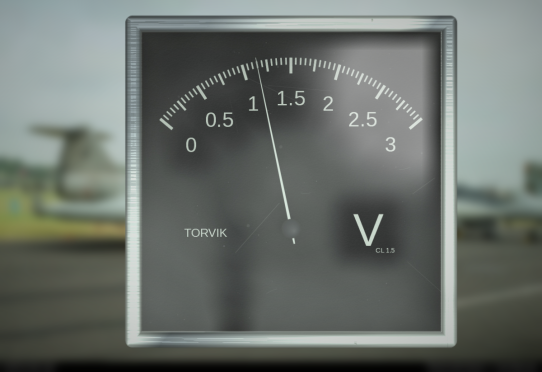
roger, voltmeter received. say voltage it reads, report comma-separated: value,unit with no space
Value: 1.15,V
